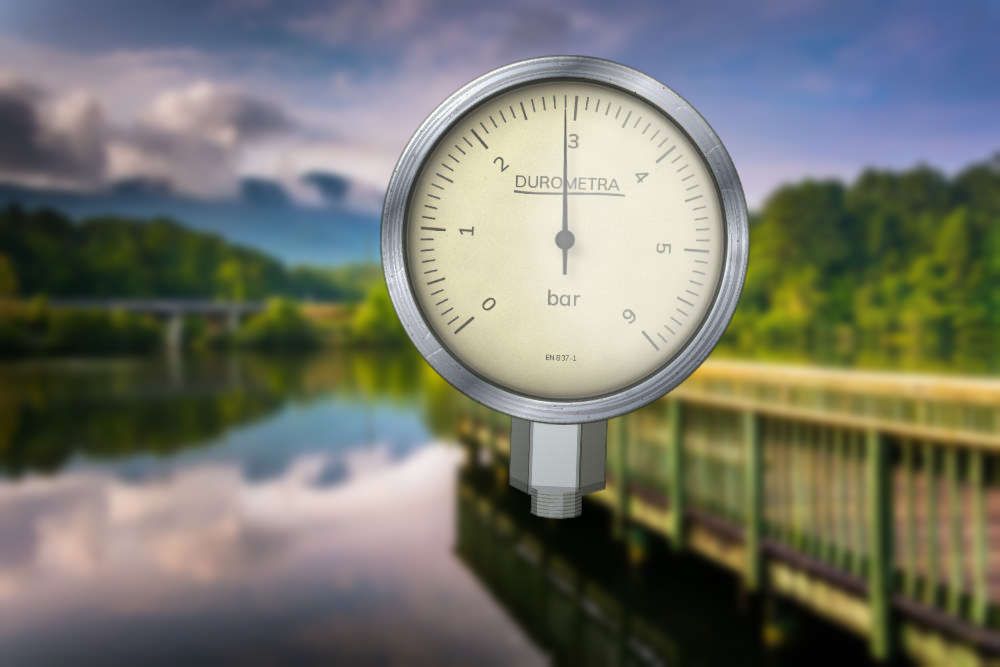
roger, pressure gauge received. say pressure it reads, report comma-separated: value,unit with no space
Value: 2.9,bar
